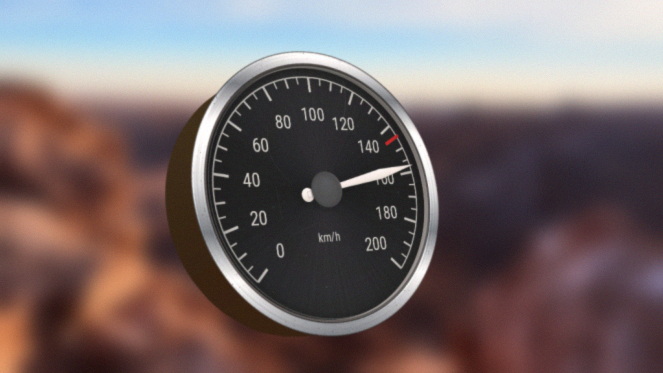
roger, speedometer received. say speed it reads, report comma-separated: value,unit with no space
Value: 157.5,km/h
